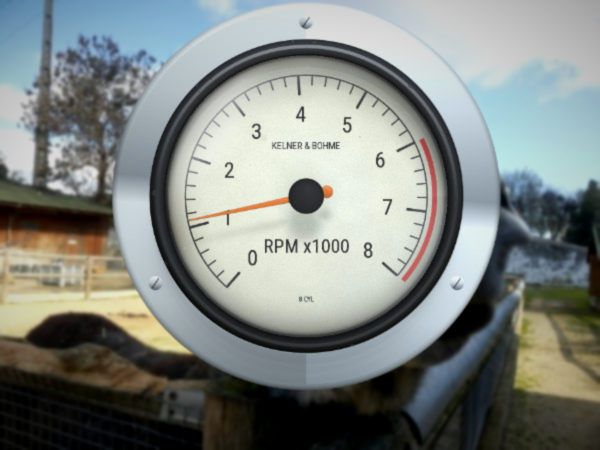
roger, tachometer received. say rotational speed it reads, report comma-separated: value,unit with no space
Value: 1100,rpm
